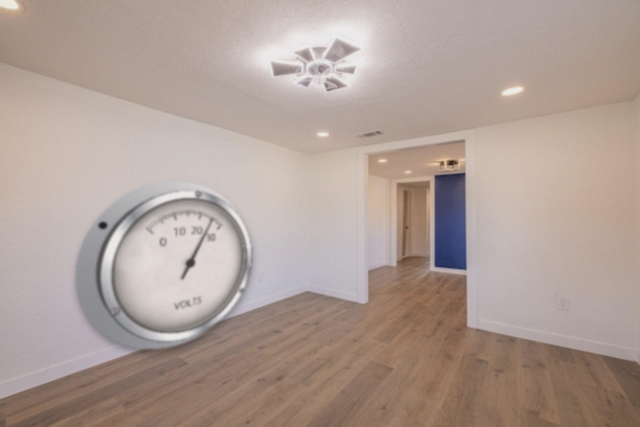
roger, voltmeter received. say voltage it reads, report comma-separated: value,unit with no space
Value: 25,V
